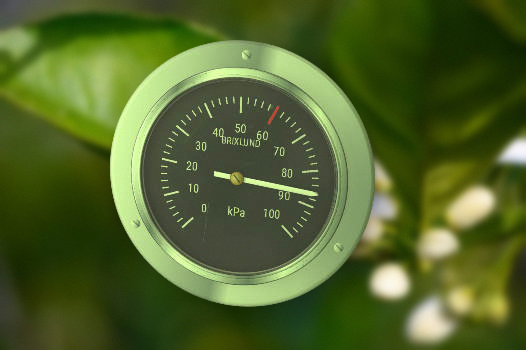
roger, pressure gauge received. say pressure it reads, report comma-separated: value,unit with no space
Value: 86,kPa
